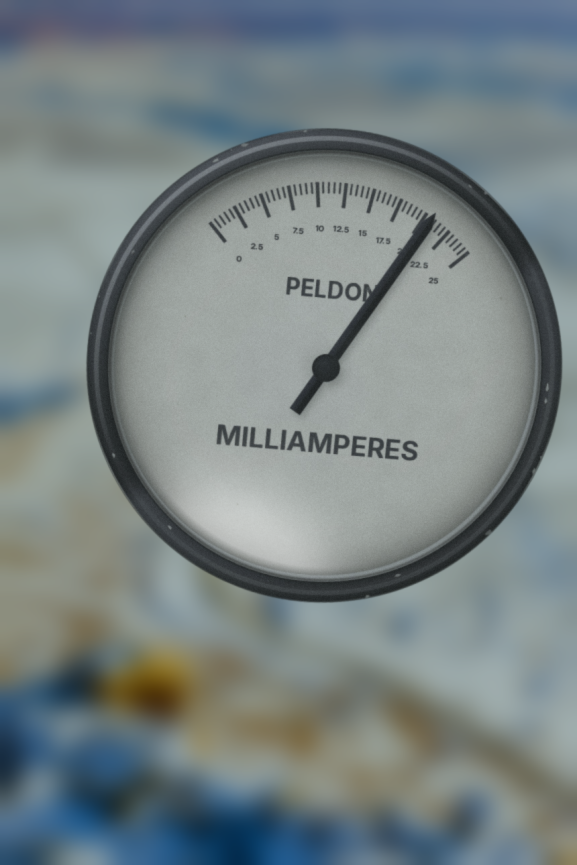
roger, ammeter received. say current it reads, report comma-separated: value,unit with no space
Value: 20.5,mA
